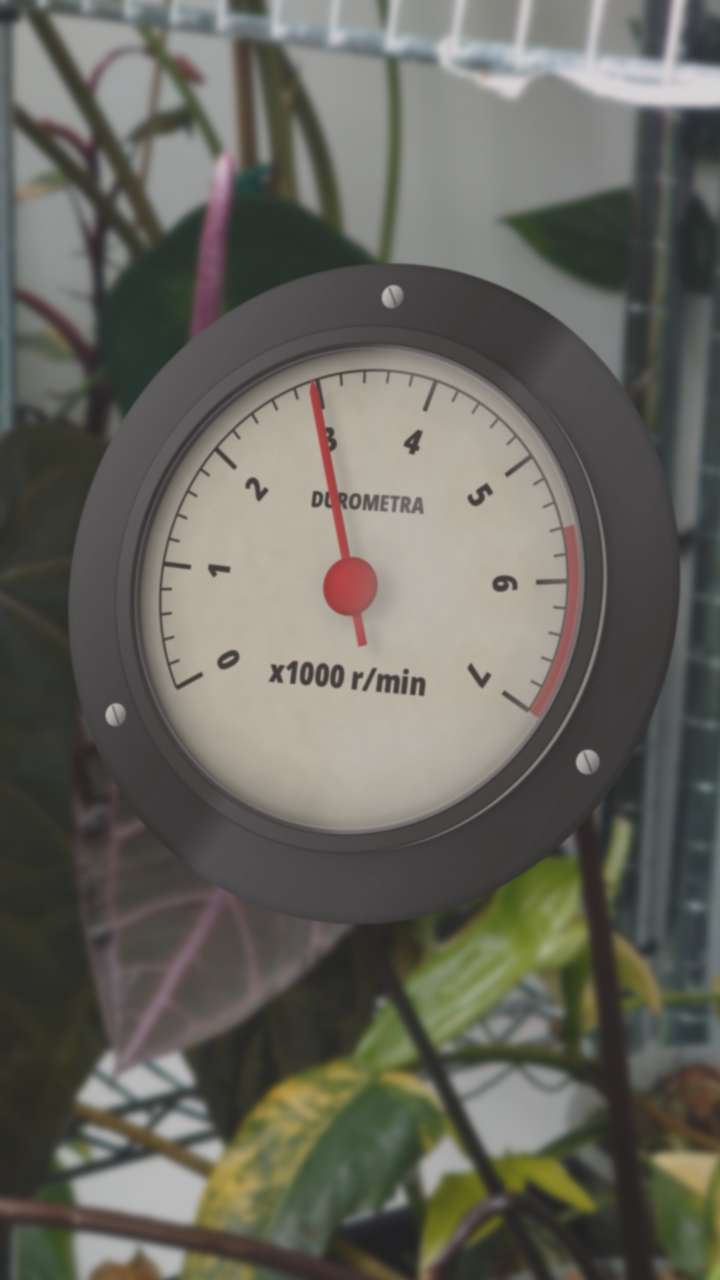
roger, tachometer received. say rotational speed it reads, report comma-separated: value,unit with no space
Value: 3000,rpm
